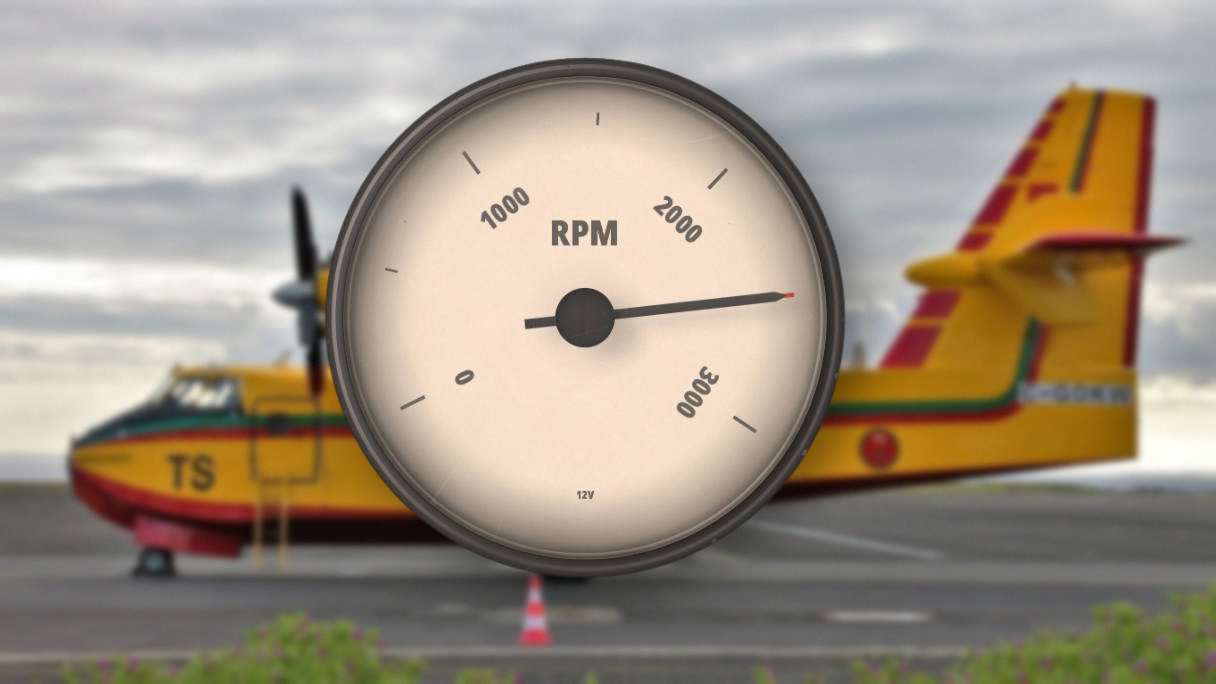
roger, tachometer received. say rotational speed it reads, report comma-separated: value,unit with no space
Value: 2500,rpm
